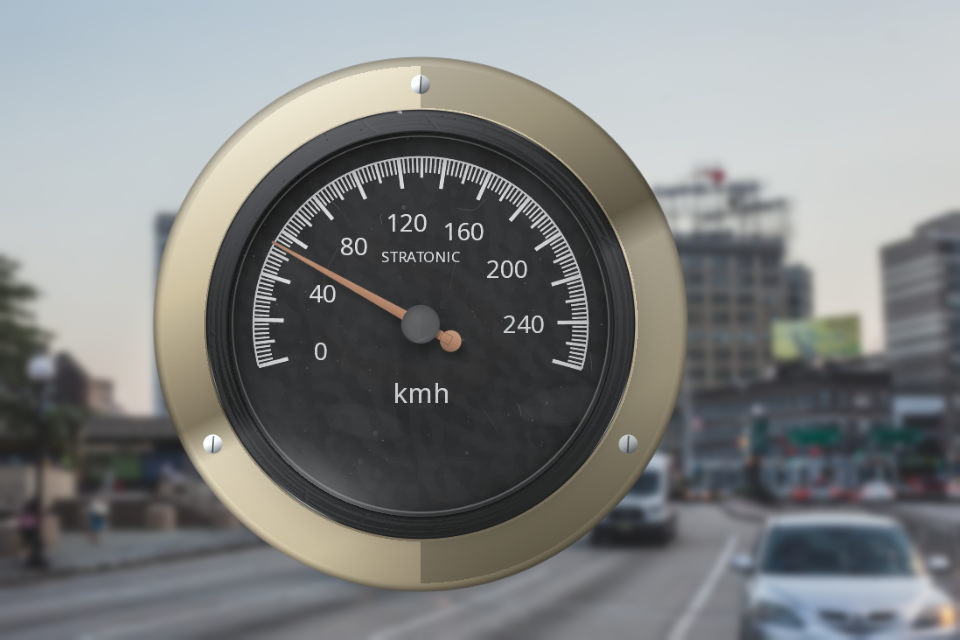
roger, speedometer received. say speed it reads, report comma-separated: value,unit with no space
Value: 54,km/h
